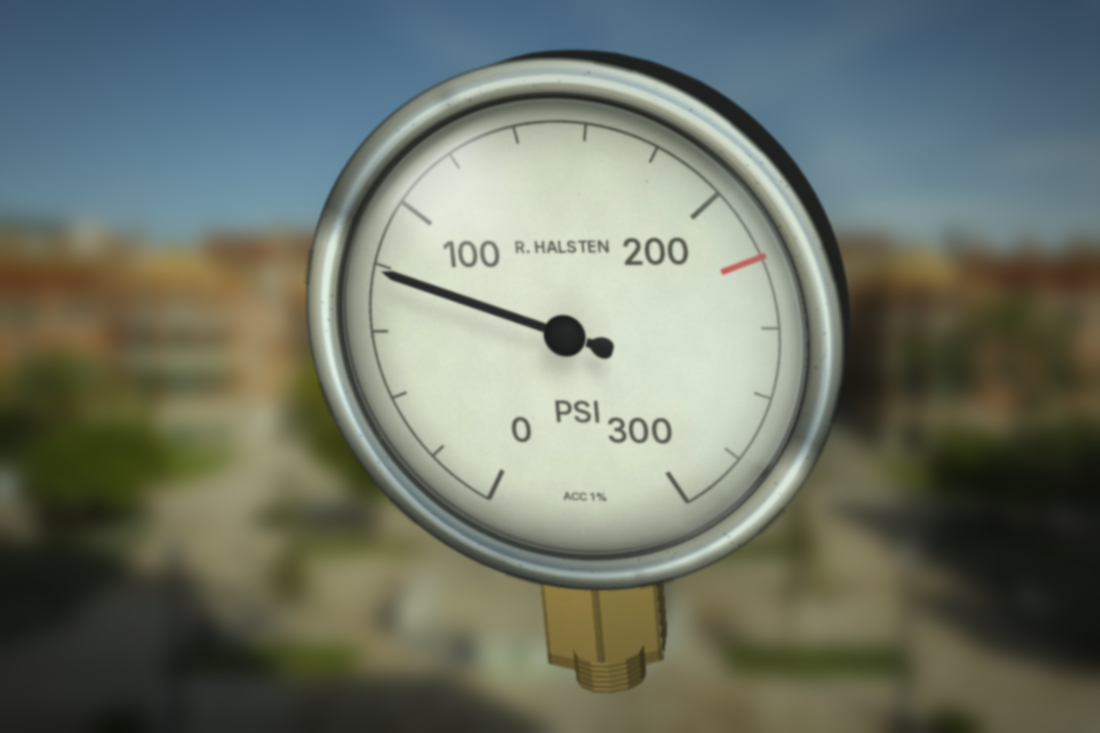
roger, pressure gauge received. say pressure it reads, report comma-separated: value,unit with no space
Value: 80,psi
